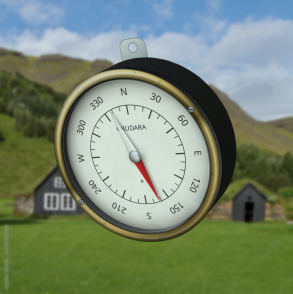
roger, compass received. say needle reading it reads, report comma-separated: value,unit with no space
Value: 160,°
